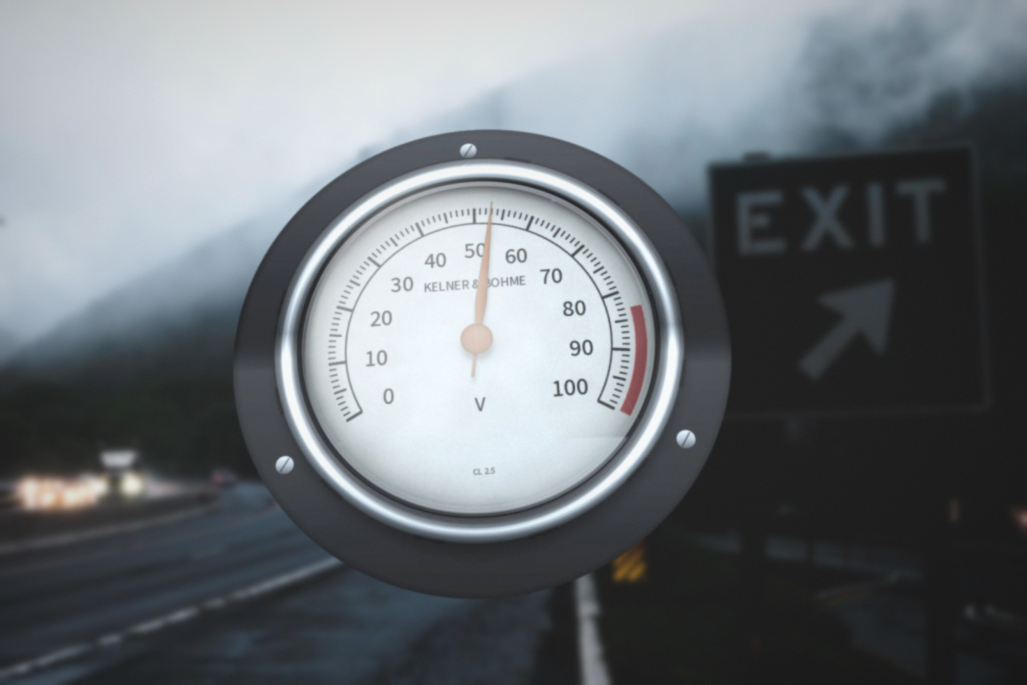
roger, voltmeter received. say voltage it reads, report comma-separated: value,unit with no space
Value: 53,V
